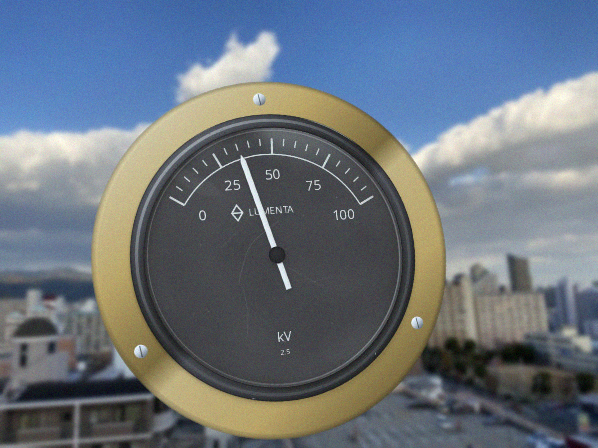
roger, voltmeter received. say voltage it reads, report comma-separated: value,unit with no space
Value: 35,kV
